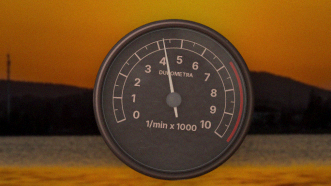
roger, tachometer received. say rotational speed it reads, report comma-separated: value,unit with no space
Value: 4250,rpm
